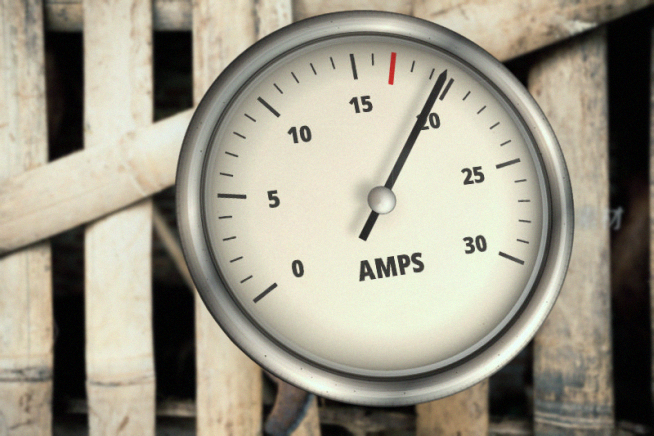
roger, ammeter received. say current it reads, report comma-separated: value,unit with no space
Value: 19.5,A
